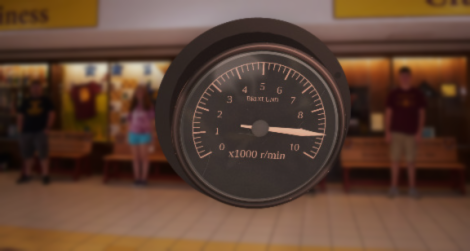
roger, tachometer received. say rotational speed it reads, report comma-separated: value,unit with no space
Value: 9000,rpm
